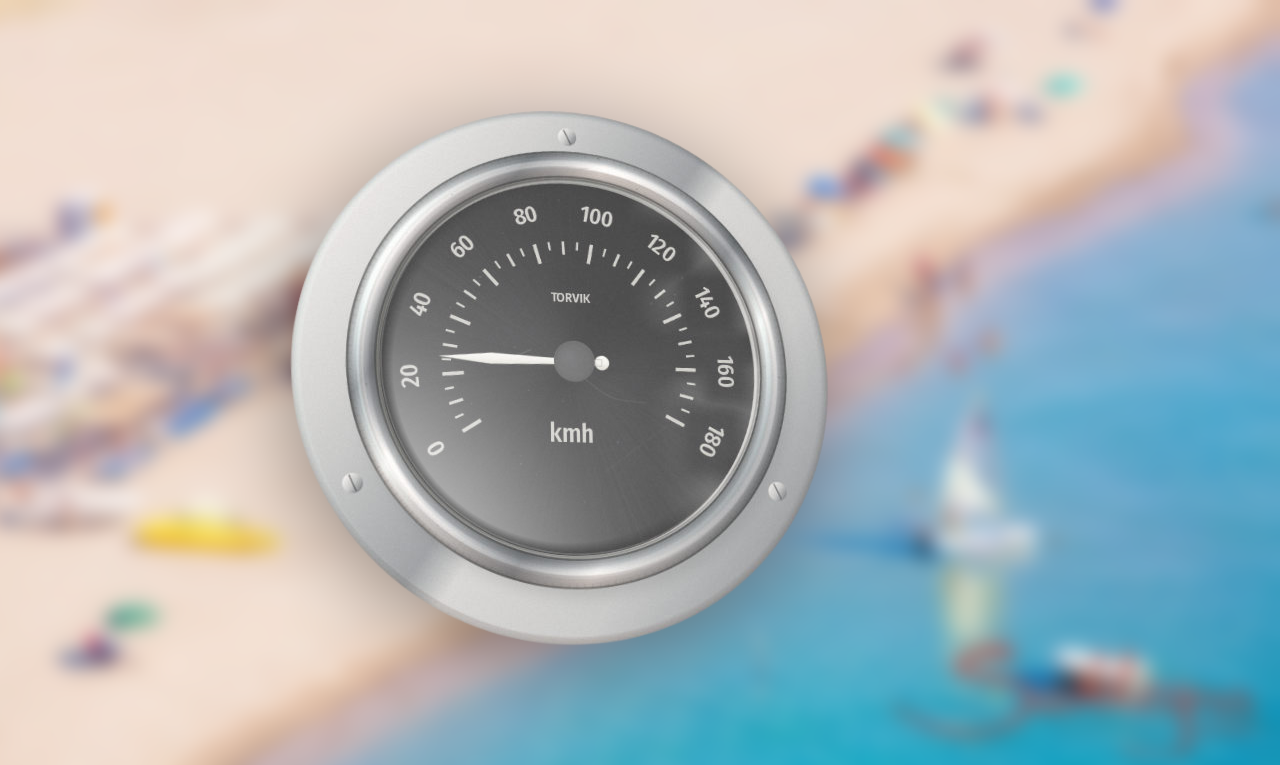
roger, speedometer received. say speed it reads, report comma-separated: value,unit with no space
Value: 25,km/h
